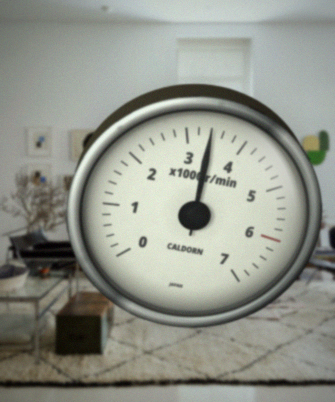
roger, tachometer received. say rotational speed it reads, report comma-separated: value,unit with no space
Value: 3400,rpm
